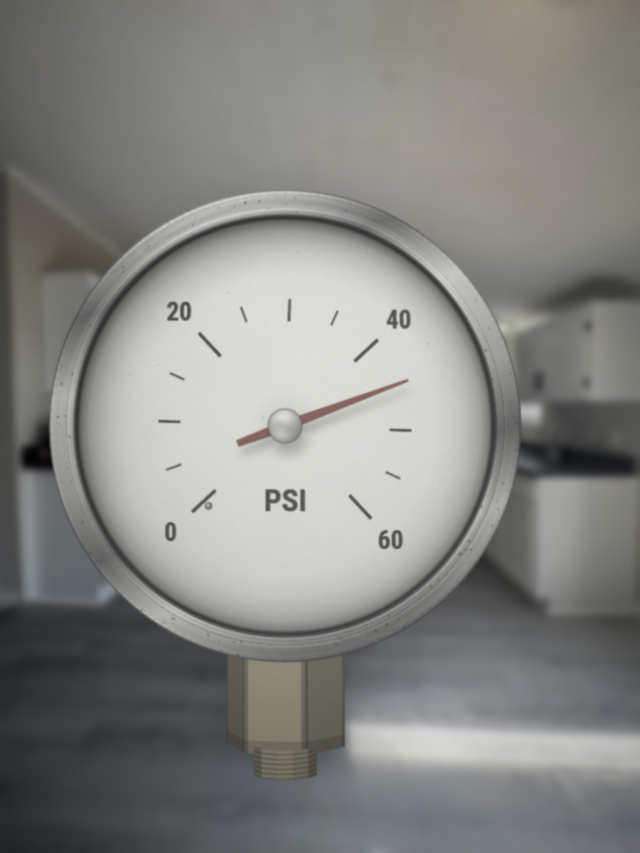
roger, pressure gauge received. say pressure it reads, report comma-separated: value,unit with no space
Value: 45,psi
